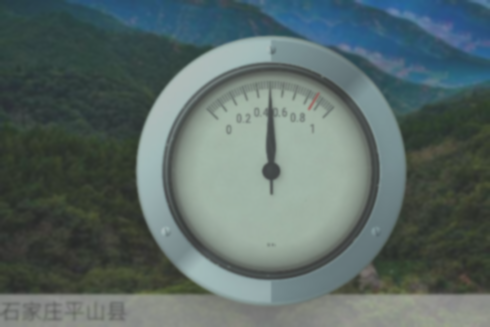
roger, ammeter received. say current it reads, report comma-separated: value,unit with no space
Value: 0.5,A
